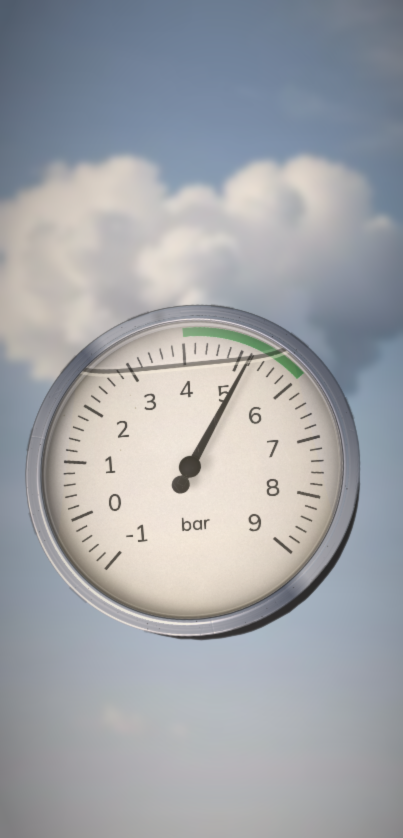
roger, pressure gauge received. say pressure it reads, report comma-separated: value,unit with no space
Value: 5.2,bar
